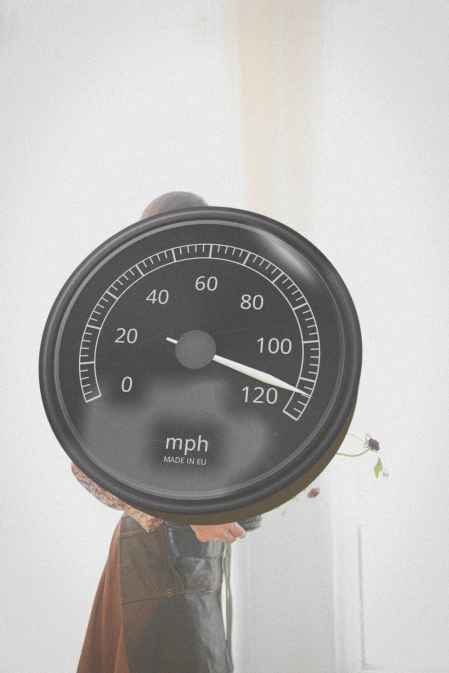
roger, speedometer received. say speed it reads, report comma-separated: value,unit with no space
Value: 114,mph
